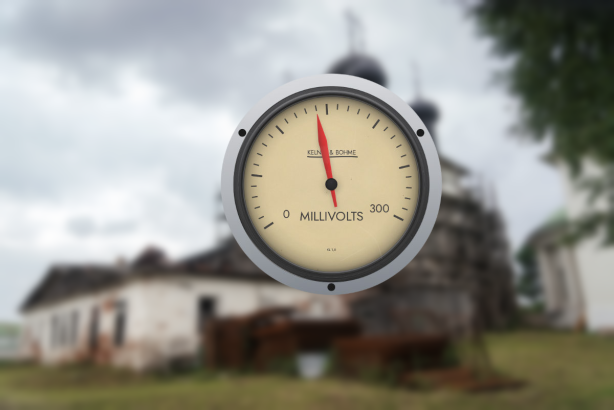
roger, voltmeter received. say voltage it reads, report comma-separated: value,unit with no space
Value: 140,mV
